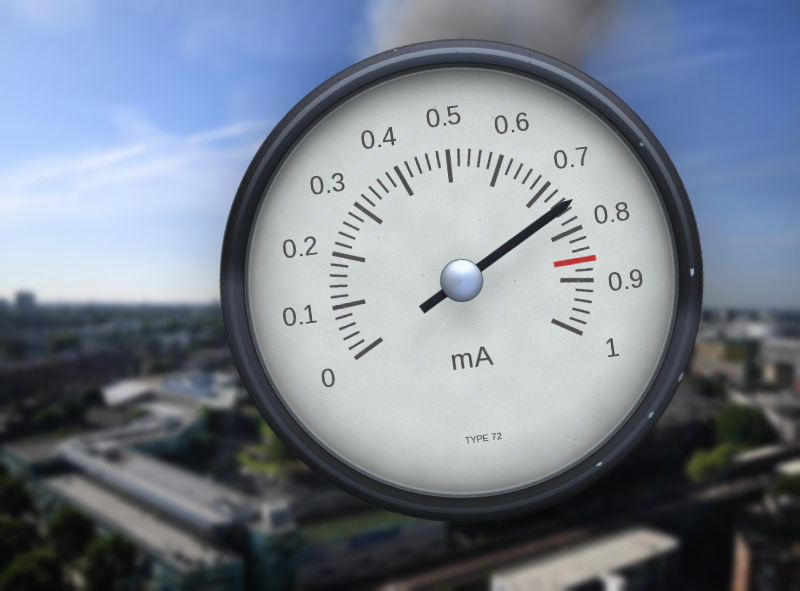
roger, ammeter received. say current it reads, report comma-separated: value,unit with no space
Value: 0.75,mA
